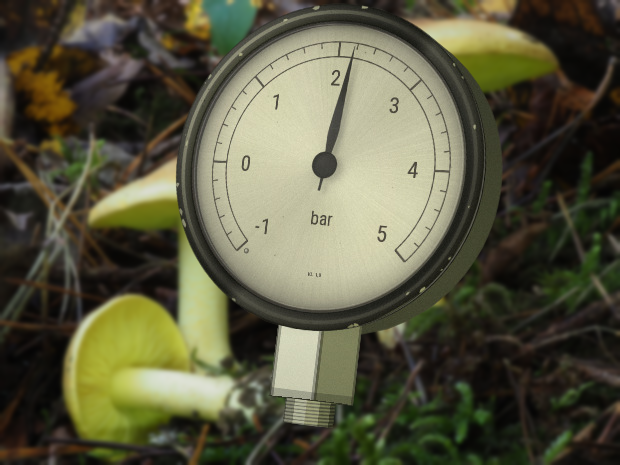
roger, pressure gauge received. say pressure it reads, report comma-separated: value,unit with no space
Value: 2.2,bar
